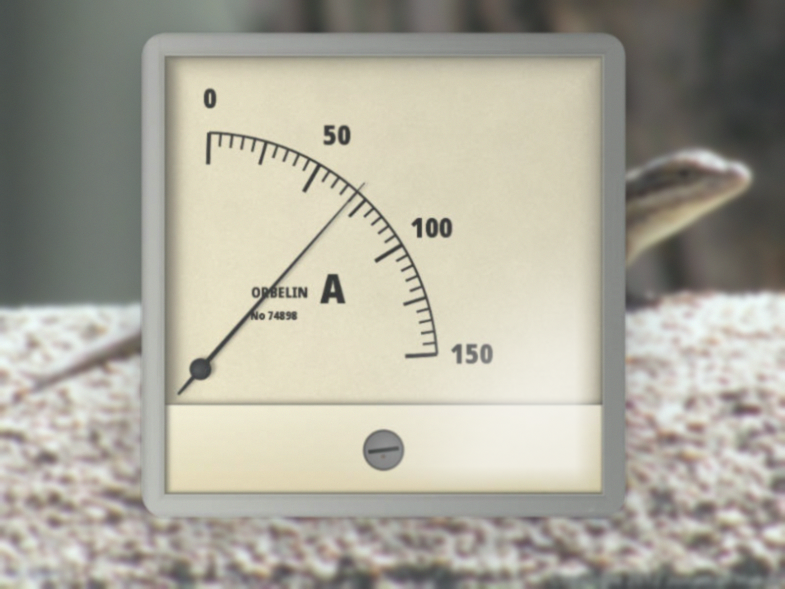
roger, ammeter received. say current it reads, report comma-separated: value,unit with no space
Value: 70,A
